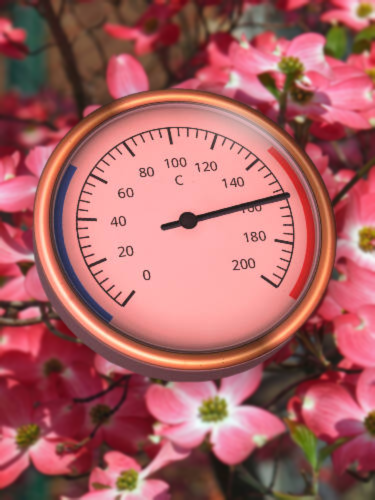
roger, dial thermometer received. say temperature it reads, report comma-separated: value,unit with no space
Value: 160,°C
